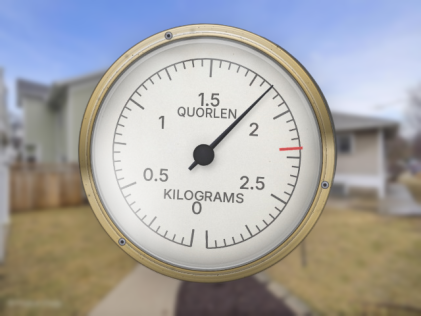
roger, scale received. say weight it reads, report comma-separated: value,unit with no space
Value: 1.85,kg
